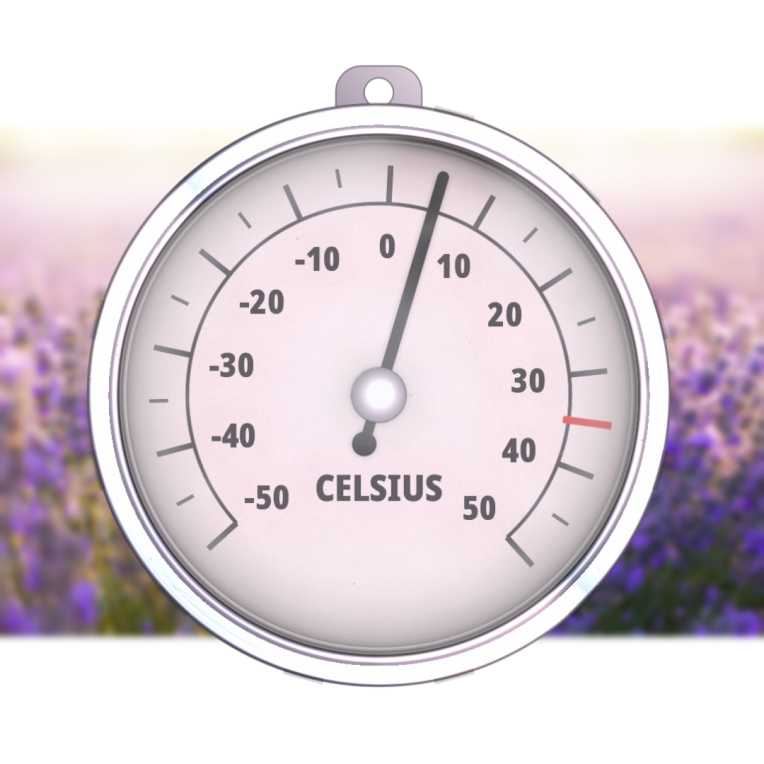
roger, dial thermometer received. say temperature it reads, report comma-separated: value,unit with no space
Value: 5,°C
